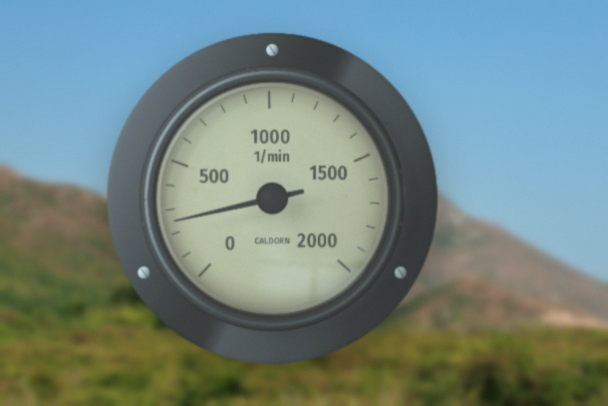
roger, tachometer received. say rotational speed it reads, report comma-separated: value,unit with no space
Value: 250,rpm
